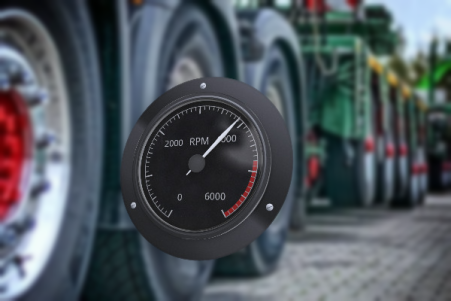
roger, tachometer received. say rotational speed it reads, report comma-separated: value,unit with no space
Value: 3900,rpm
